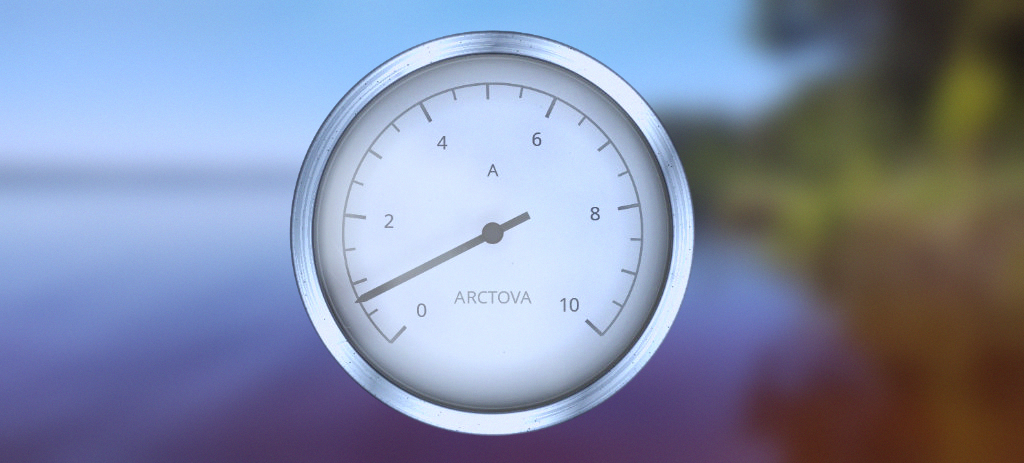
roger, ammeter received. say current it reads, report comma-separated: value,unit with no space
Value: 0.75,A
